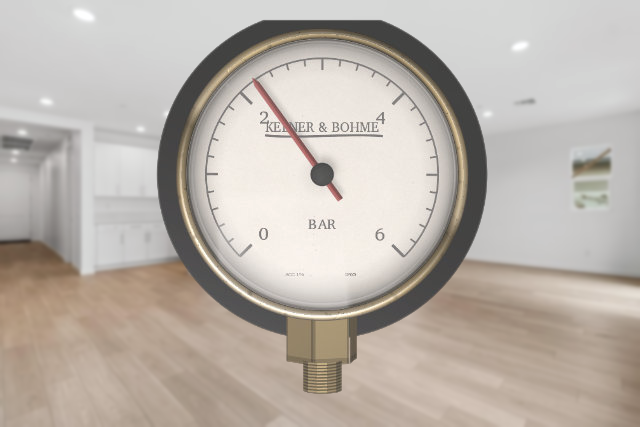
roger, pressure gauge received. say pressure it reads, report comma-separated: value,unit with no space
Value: 2.2,bar
